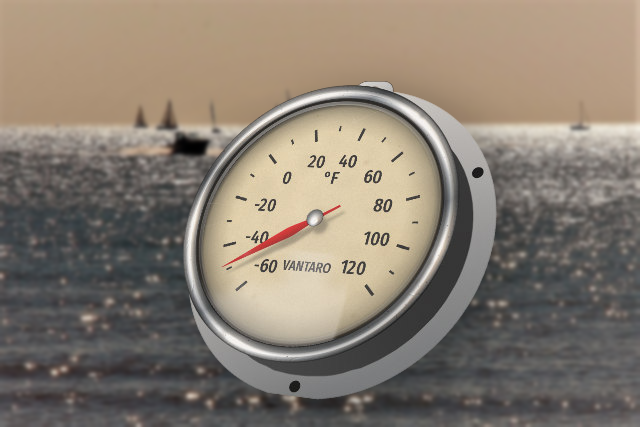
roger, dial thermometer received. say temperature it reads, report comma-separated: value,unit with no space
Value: -50,°F
